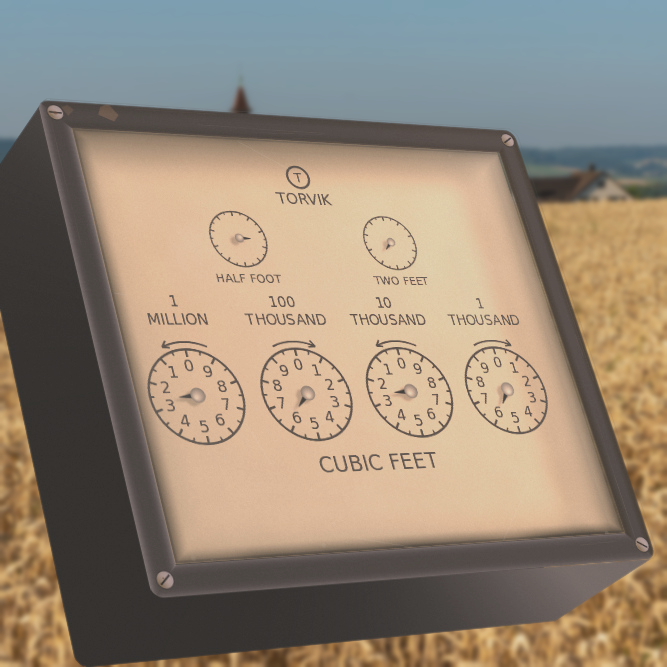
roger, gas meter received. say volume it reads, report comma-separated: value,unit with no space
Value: 262600,ft³
